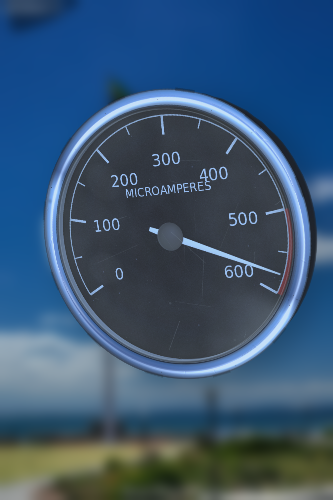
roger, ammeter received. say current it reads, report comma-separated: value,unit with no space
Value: 575,µA
